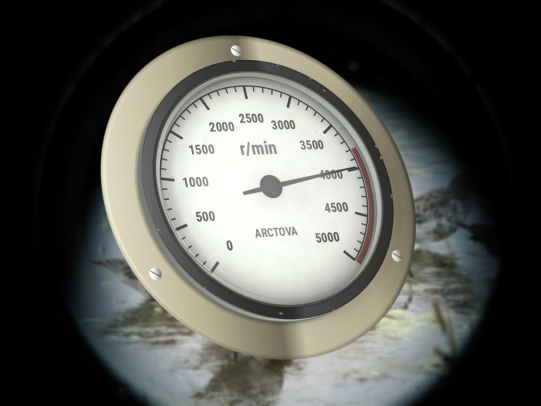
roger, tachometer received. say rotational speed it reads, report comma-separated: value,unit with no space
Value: 4000,rpm
